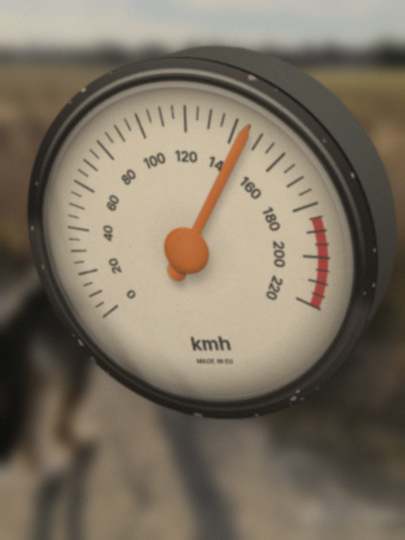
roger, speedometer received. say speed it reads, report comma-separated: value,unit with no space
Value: 145,km/h
